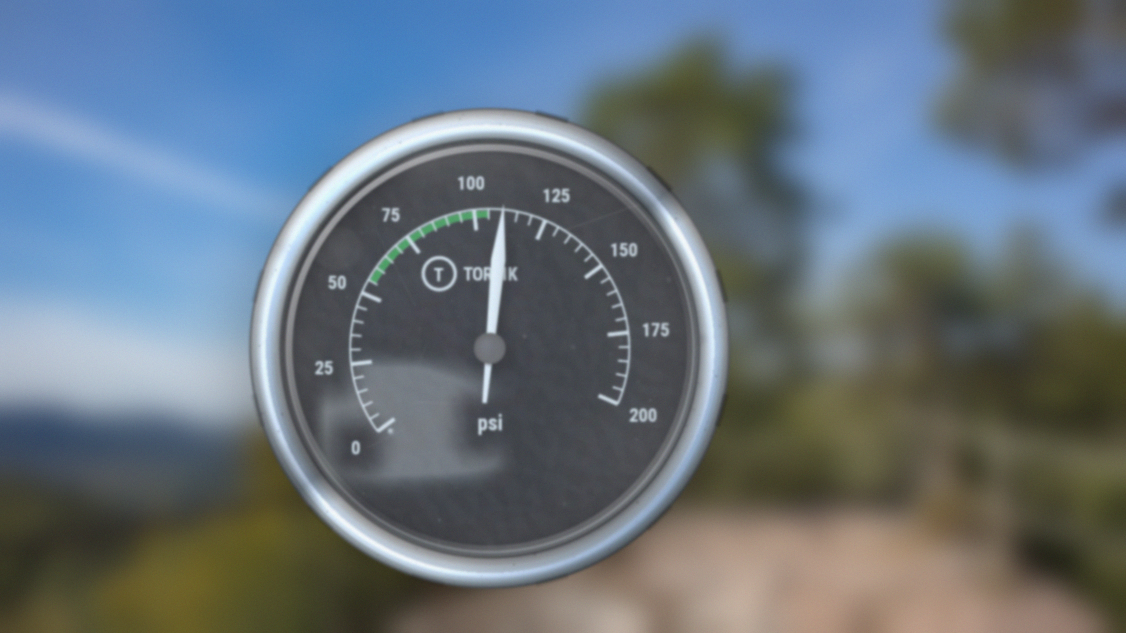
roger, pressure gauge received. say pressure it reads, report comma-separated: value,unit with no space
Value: 110,psi
